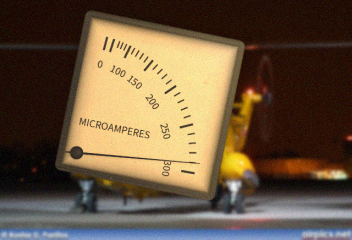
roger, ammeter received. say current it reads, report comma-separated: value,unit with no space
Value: 290,µA
